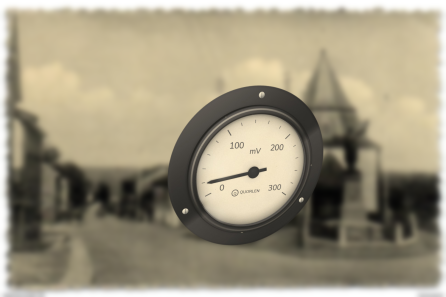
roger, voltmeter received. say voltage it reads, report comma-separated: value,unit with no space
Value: 20,mV
